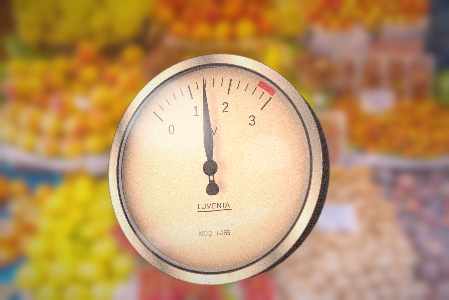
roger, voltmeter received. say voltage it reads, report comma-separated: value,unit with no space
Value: 1.4,kV
